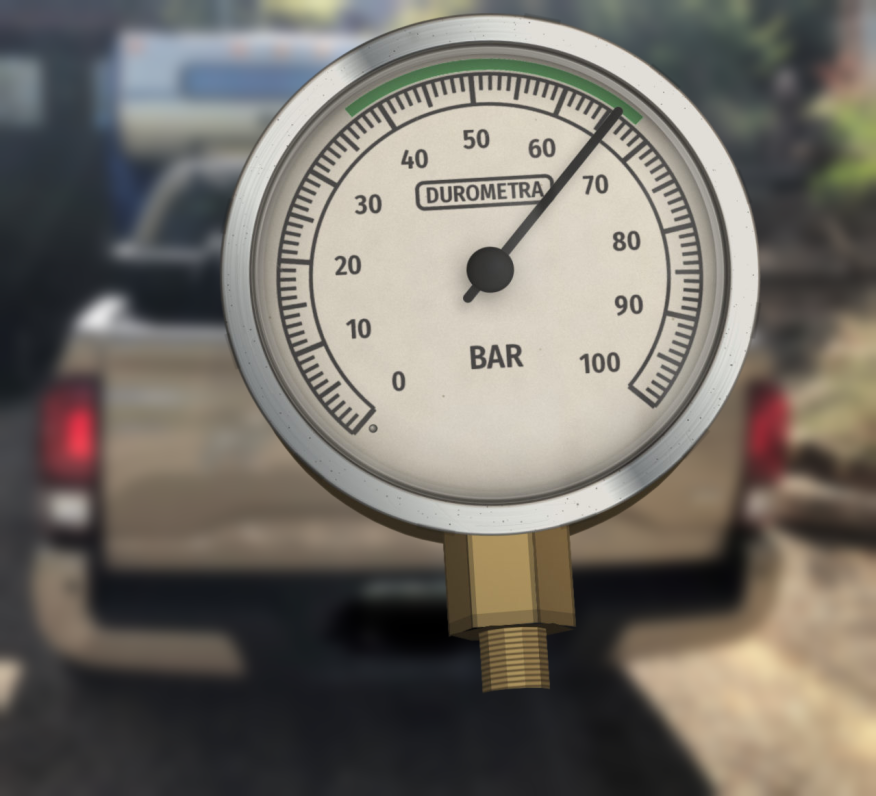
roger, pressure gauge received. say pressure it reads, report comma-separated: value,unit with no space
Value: 66,bar
